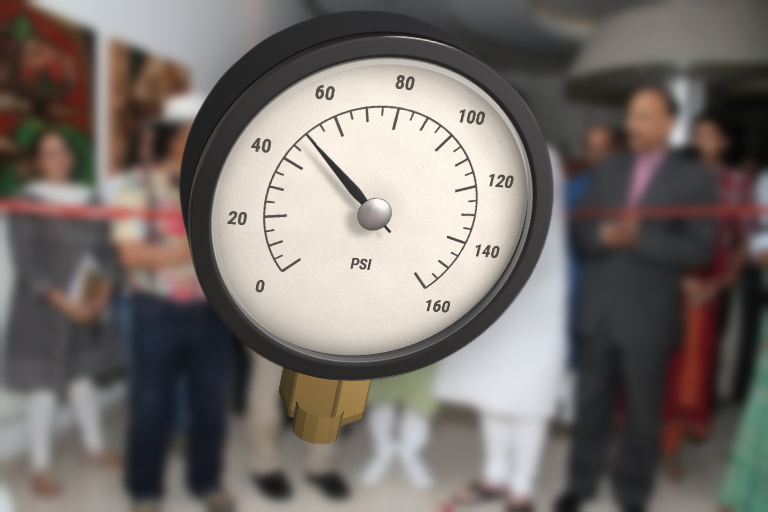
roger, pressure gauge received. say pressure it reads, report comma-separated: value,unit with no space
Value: 50,psi
